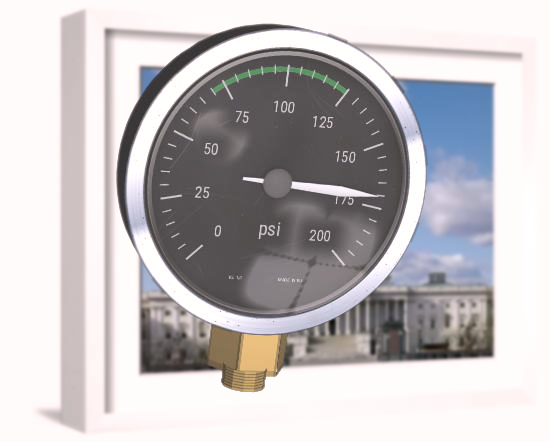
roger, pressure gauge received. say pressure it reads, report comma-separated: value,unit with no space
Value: 170,psi
